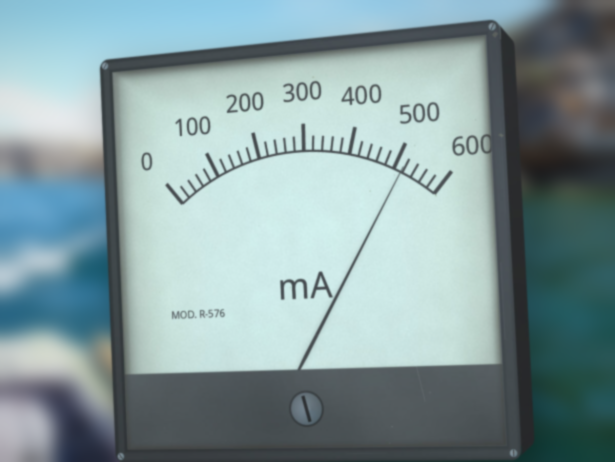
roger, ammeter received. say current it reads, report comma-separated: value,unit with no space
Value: 520,mA
